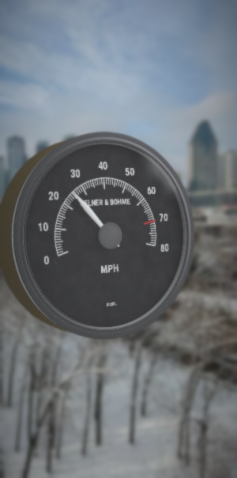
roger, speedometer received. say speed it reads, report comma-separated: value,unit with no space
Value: 25,mph
